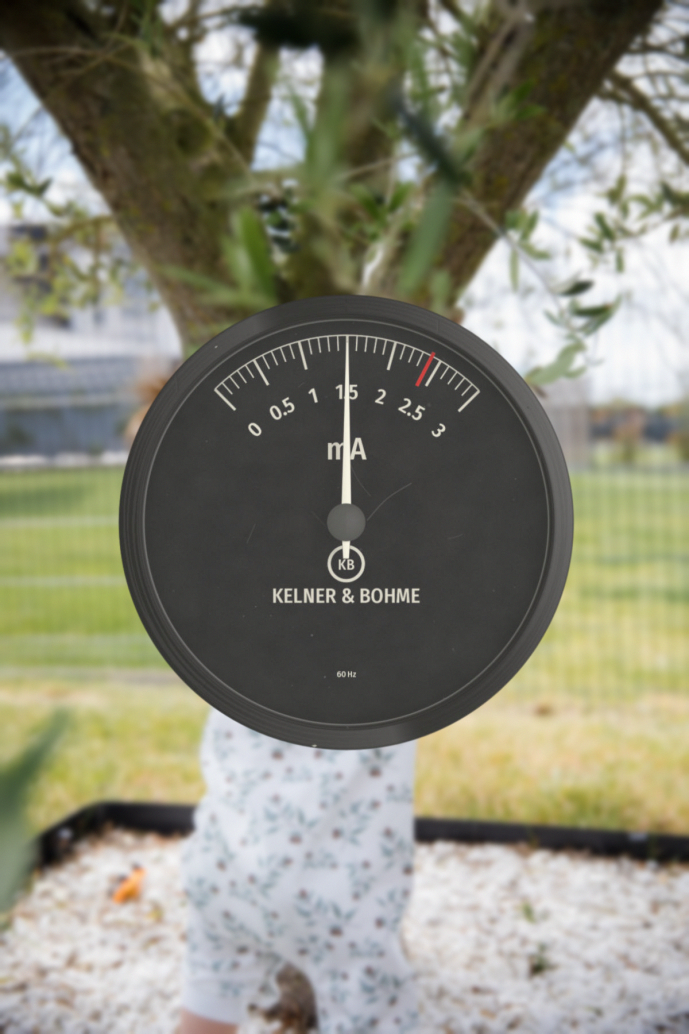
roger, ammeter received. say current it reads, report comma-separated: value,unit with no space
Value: 1.5,mA
